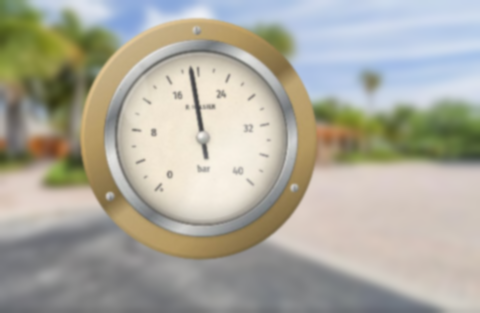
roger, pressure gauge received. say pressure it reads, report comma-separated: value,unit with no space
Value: 19,bar
